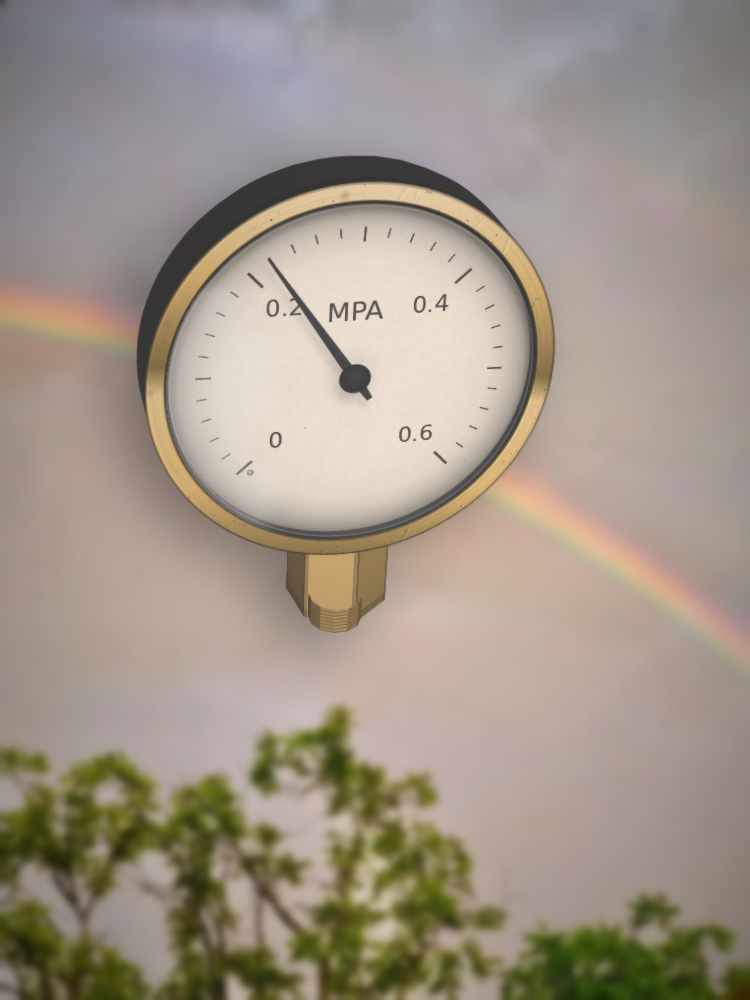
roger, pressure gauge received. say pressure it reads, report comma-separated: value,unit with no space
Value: 0.22,MPa
